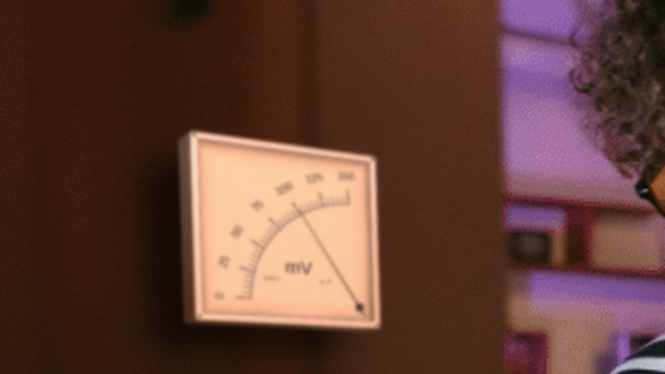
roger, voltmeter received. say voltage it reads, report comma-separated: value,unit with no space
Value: 100,mV
